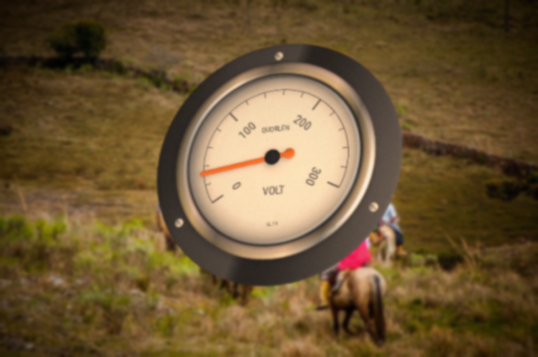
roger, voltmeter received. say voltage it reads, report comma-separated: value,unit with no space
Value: 30,V
